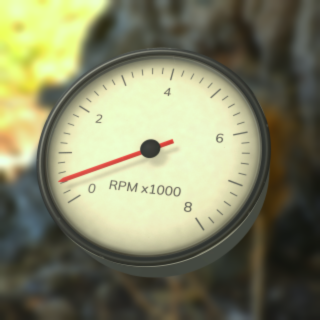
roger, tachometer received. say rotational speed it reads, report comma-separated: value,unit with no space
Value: 400,rpm
